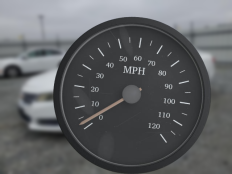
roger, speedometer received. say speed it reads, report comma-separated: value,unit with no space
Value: 2.5,mph
